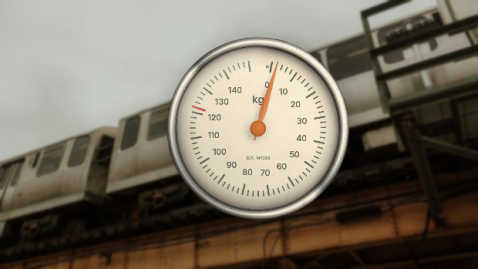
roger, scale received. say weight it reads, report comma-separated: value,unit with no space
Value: 2,kg
